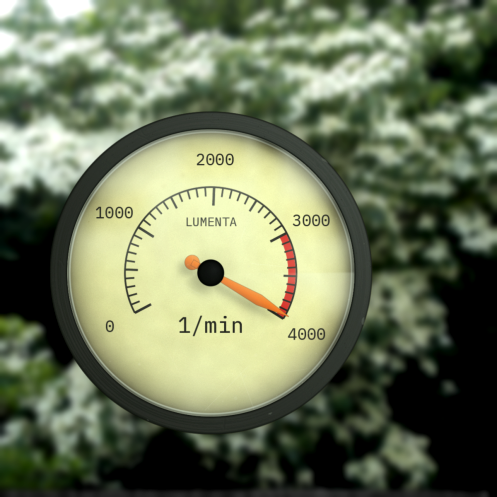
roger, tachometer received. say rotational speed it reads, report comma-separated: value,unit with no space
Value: 3950,rpm
